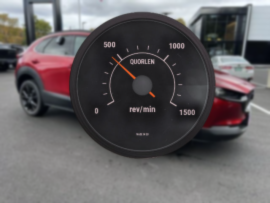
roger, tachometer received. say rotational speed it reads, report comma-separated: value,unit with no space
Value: 450,rpm
